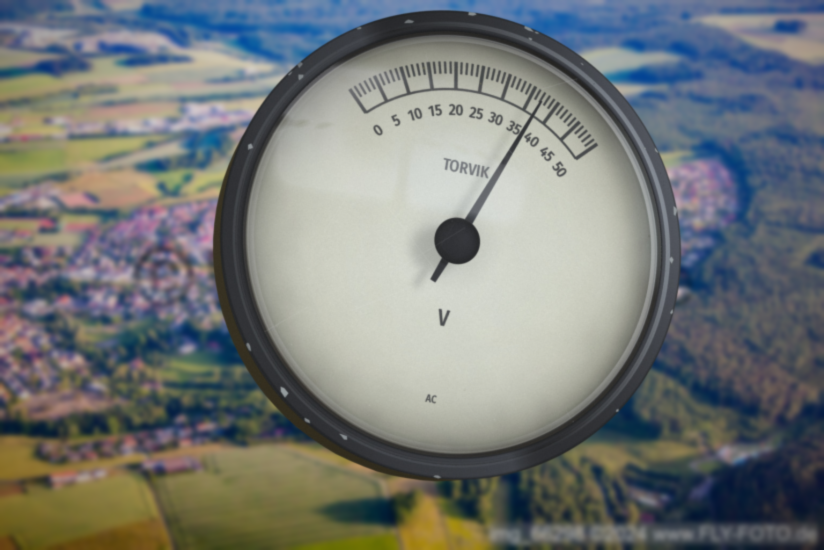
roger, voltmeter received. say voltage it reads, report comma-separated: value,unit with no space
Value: 37,V
